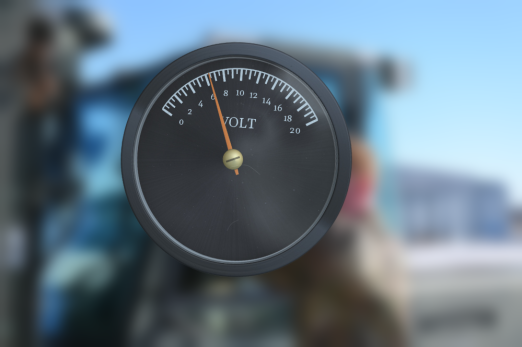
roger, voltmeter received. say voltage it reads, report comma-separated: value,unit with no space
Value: 6.5,V
